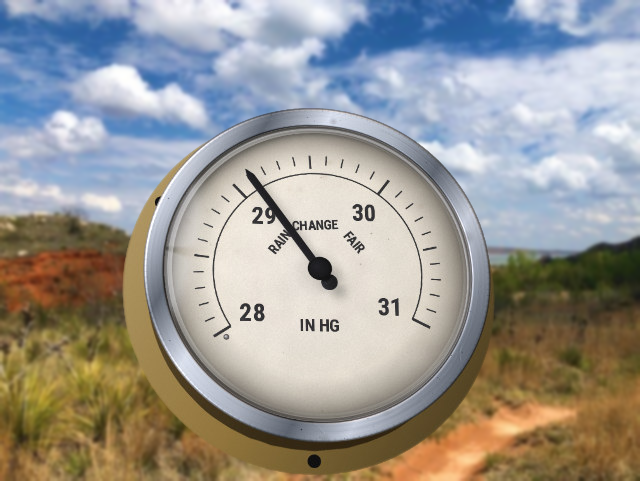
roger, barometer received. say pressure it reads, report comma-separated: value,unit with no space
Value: 29.1,inHg
